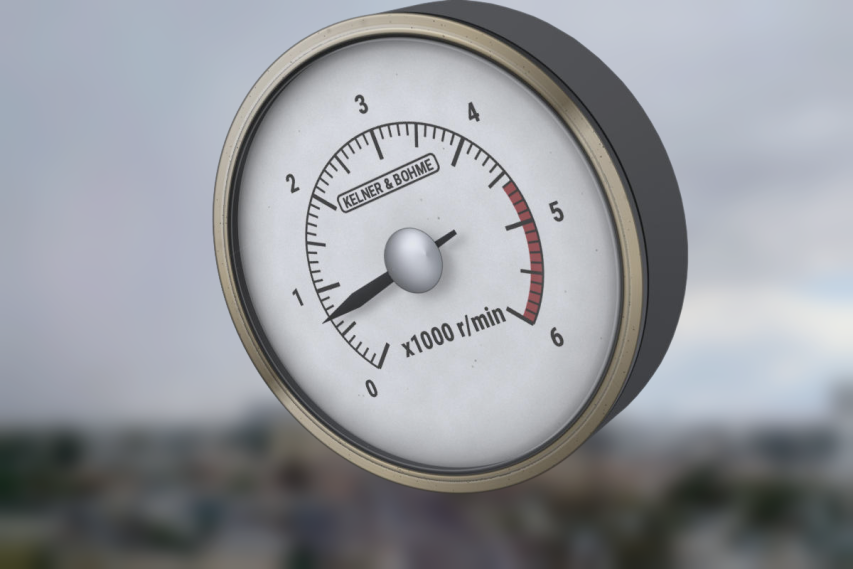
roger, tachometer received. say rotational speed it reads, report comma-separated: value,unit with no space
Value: 700,rpm
